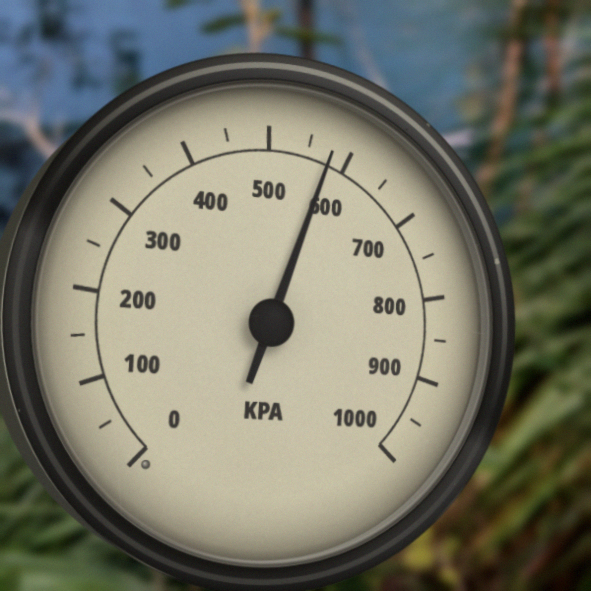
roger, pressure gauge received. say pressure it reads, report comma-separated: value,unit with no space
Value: 575,kPa
